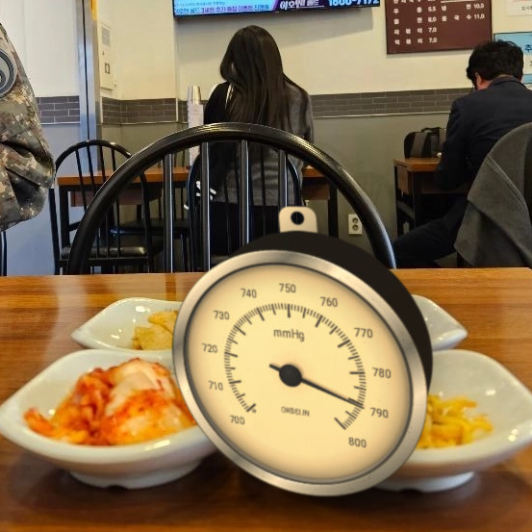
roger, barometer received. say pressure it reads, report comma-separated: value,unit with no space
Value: 790,mmHg
